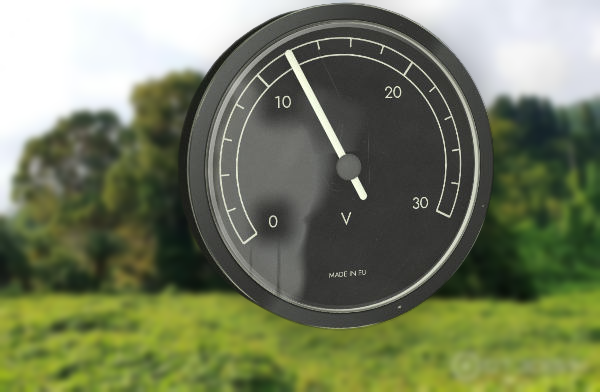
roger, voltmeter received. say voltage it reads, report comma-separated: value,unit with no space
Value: 12,V
